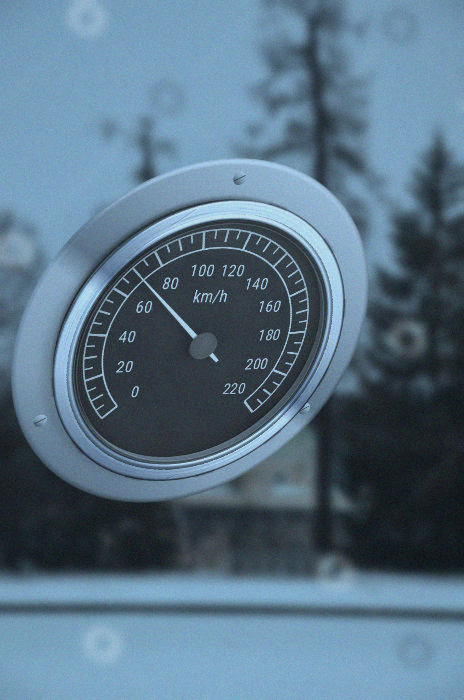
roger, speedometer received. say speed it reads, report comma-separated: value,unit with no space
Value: 70,km/h
